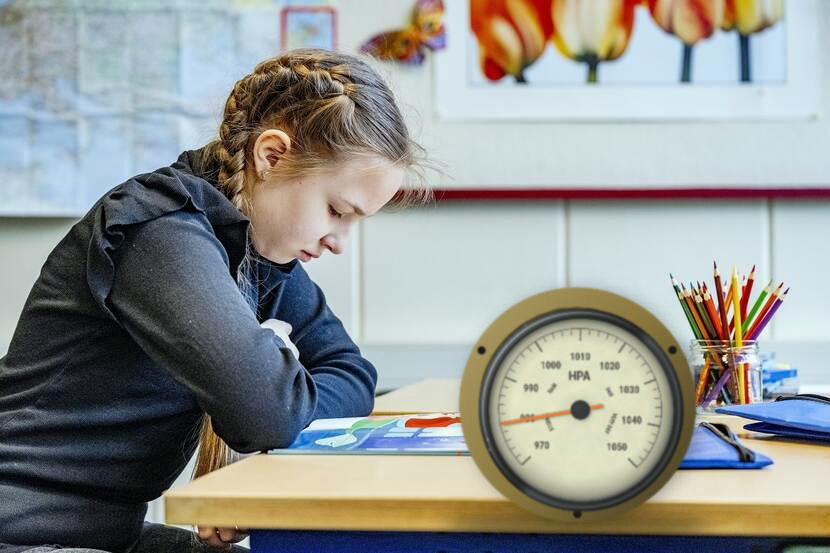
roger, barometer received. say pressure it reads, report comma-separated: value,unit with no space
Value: 980,hPa
